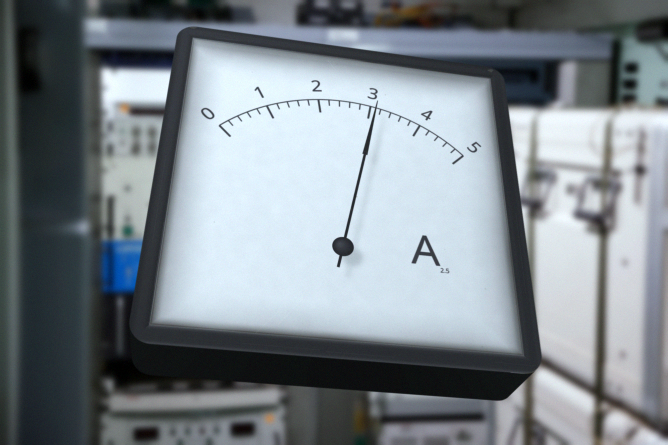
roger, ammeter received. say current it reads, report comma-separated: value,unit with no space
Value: 3.1,A
